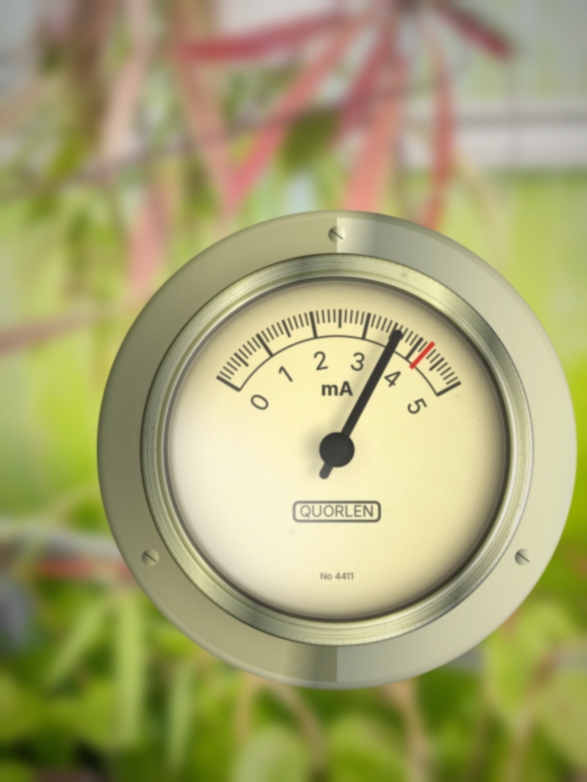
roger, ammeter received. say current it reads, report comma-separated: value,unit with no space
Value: 3.6,mA
